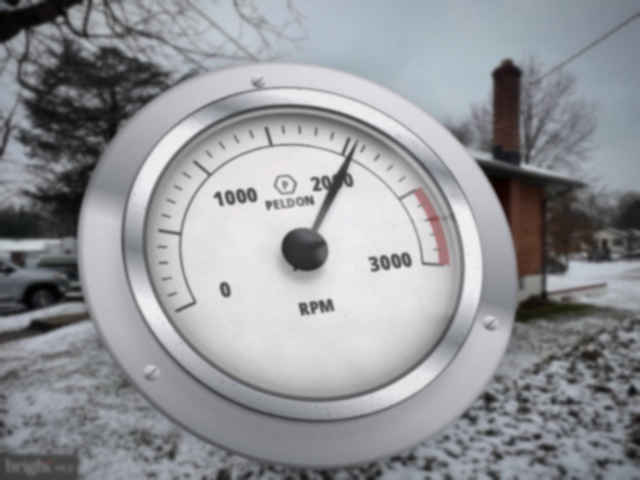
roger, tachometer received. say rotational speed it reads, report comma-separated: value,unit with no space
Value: 2050,rpm
